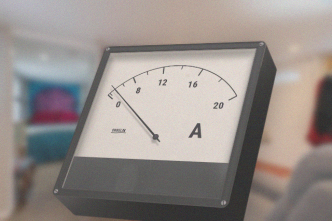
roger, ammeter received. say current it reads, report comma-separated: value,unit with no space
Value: 4,A
